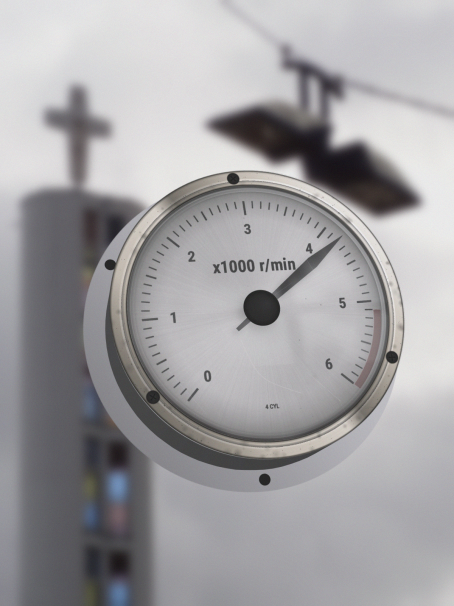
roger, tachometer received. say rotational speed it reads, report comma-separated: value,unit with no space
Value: 4200,rpm
